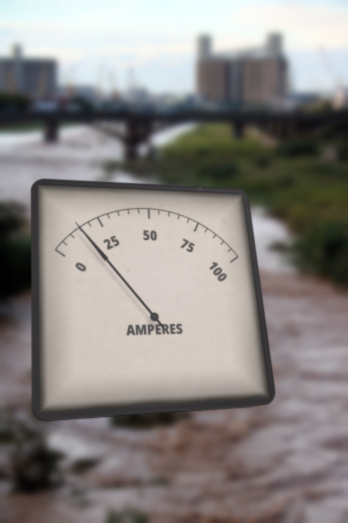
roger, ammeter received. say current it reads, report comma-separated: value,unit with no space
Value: 15,A
